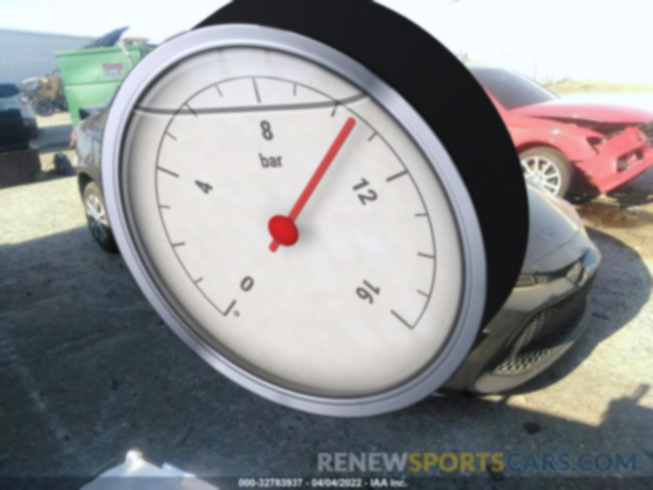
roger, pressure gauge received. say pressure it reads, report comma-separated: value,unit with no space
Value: 10.5,bar
